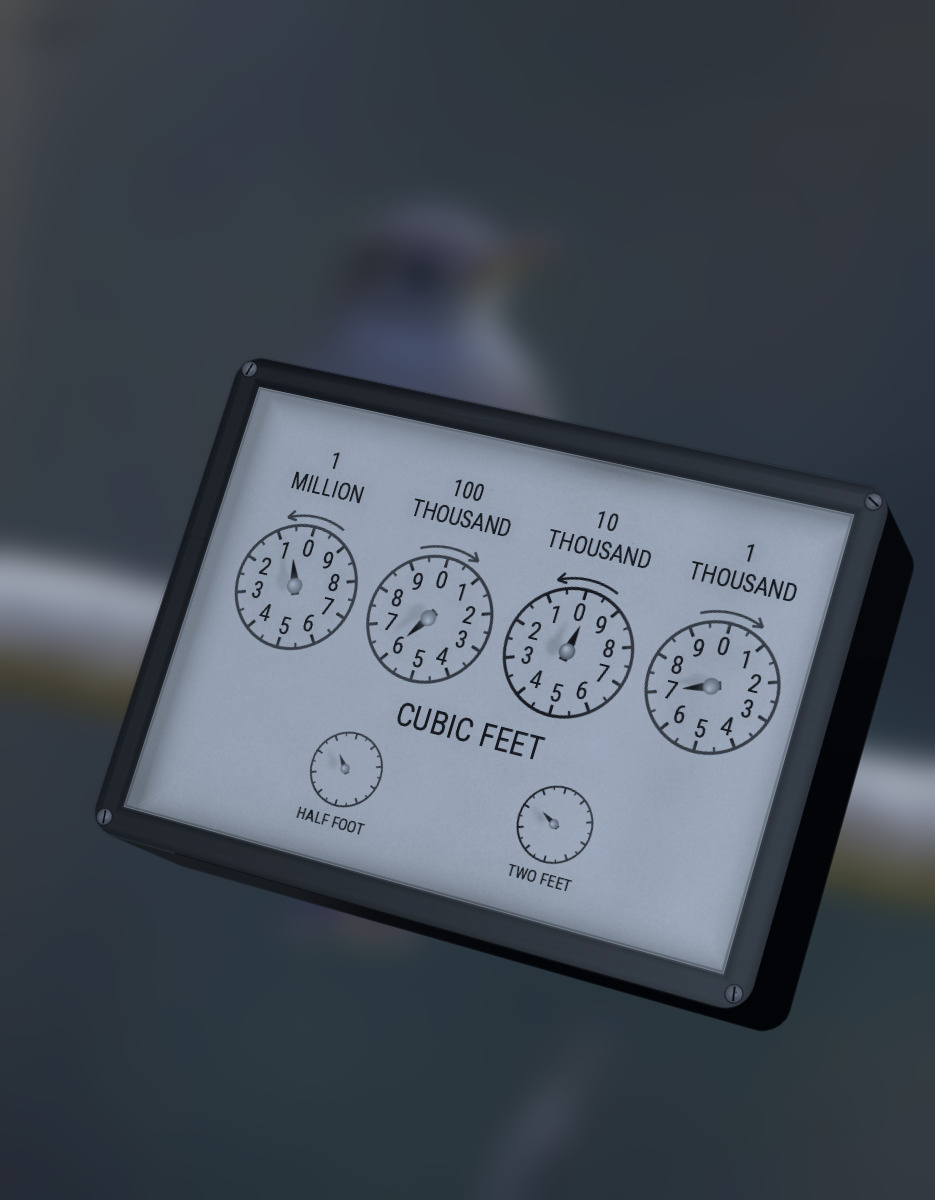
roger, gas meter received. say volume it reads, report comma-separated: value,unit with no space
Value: 59700,ft³
